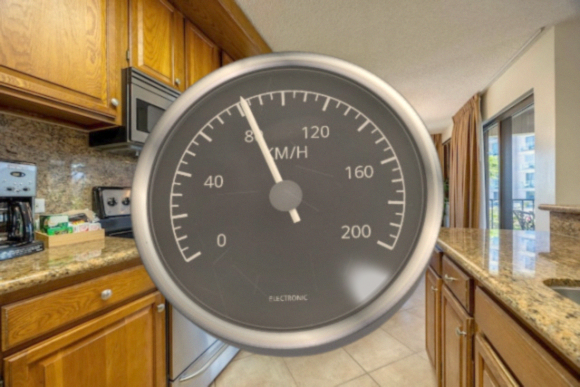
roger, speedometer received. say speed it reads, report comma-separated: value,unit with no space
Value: 82.5,km/h
